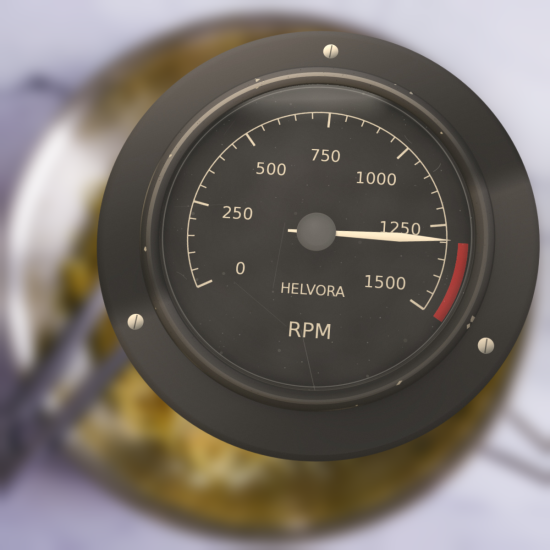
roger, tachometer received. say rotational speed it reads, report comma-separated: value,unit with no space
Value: 1300,rpm
